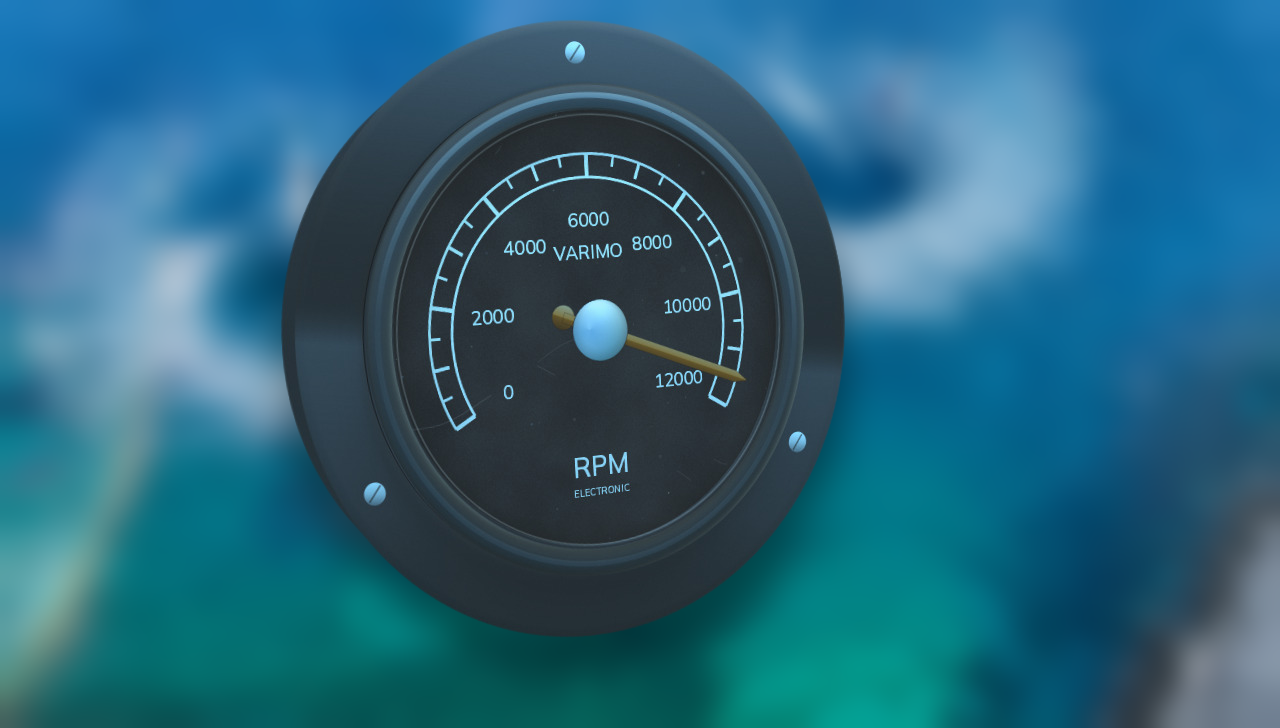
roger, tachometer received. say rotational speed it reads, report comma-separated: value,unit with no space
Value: 11500,rpm
